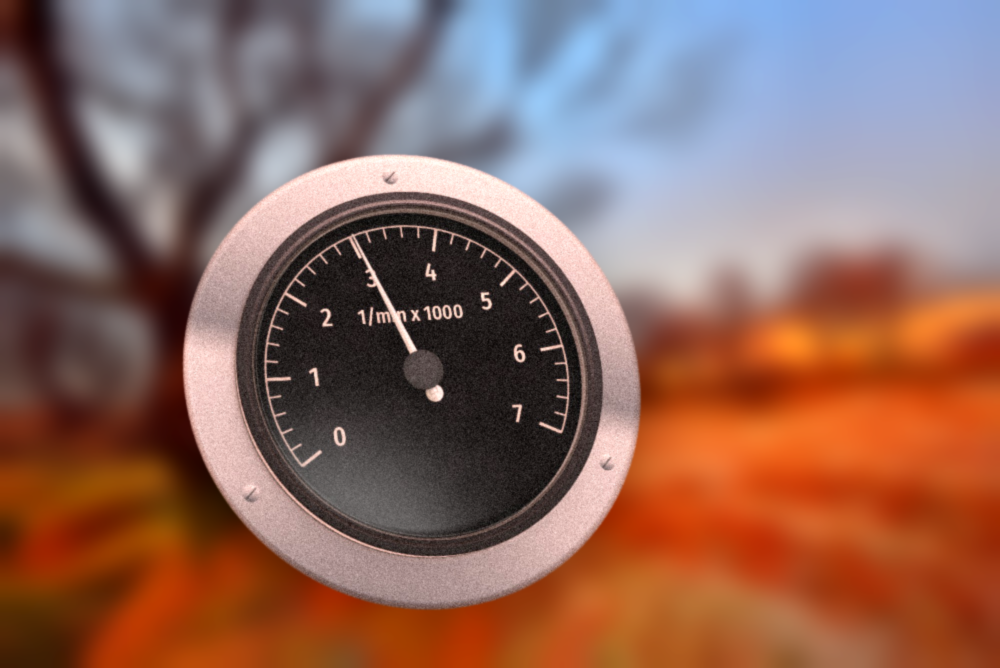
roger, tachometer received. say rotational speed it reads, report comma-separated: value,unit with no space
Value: 3000,rpm
